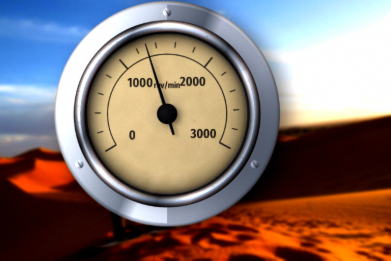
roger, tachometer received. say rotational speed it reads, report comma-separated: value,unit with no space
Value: 1300,rpm
